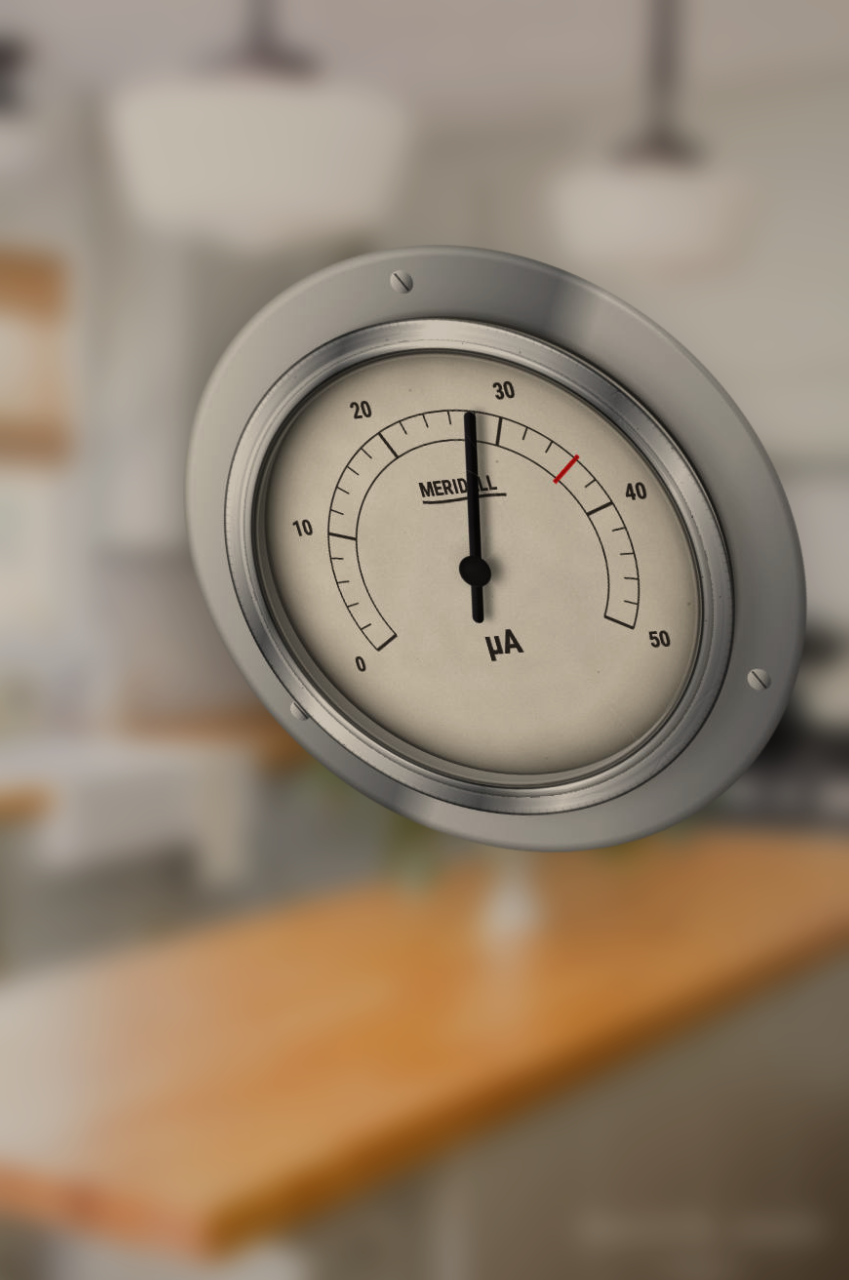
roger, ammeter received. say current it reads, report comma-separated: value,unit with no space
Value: 28,µA
